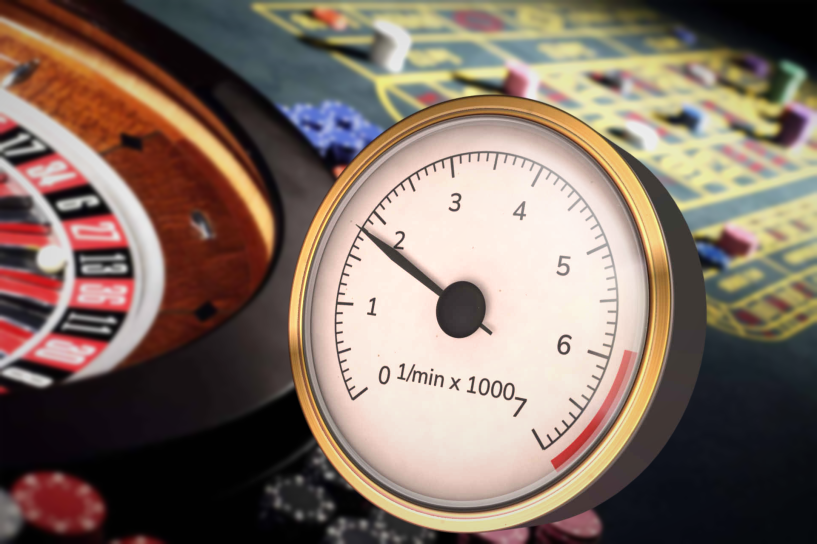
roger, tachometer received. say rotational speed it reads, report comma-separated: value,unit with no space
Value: 1800,rpm
